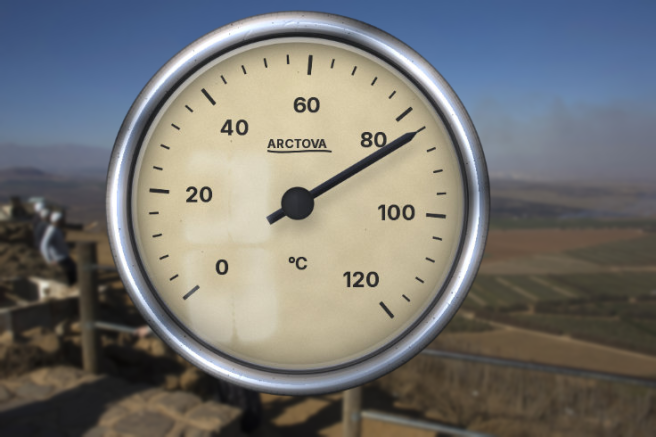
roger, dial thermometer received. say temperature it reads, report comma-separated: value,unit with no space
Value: 84,°C
